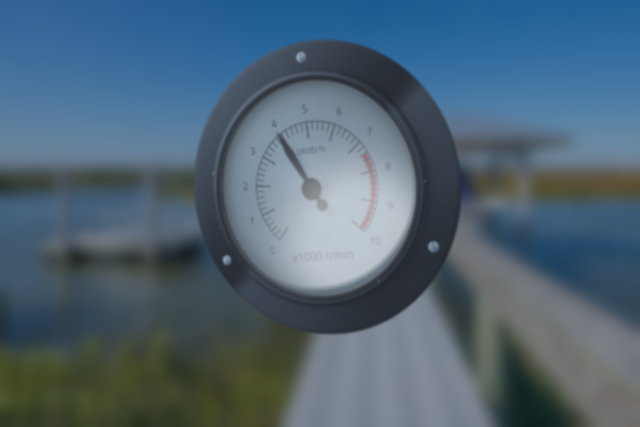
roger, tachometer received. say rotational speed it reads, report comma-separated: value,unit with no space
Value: 4000,rpm
